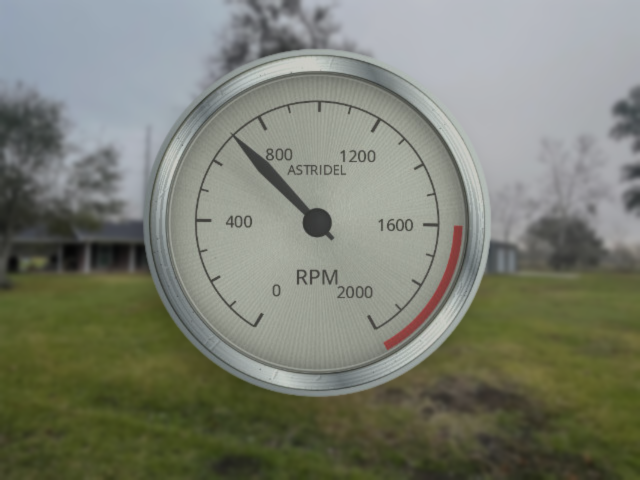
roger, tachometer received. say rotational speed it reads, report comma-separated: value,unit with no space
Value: 700,rpm
